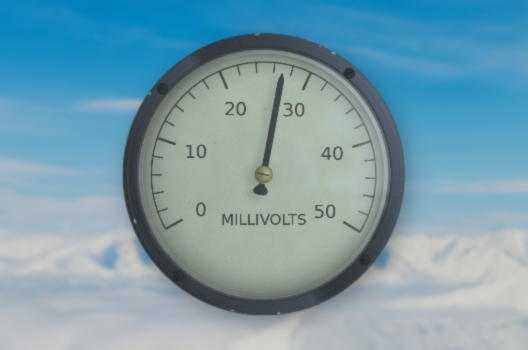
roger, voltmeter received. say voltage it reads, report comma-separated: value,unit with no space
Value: 27,mV
